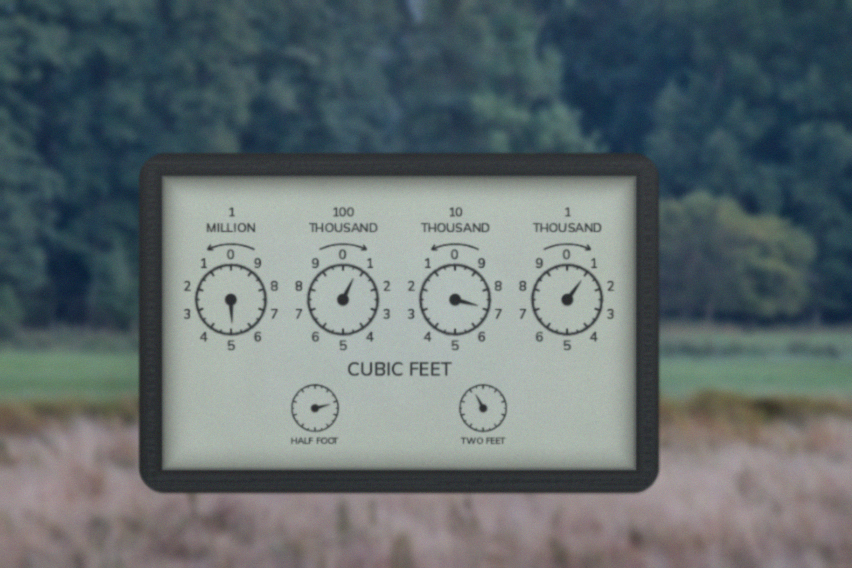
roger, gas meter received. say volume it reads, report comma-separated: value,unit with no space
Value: 507100,ft³
